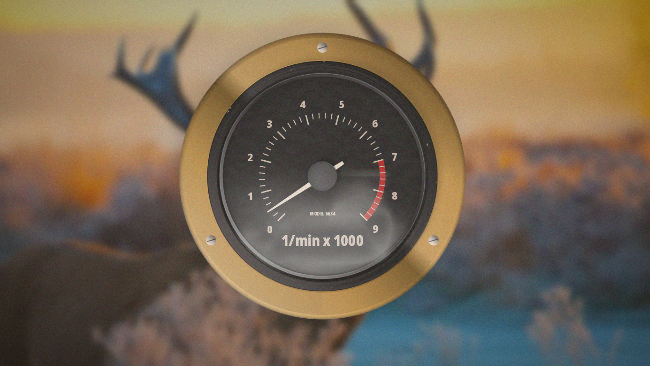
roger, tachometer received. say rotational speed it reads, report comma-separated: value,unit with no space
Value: 400,rpm
